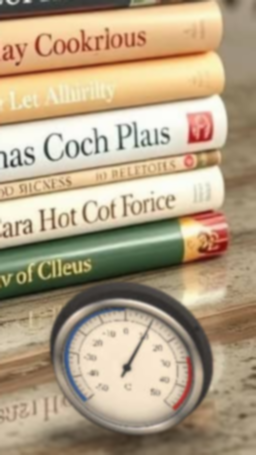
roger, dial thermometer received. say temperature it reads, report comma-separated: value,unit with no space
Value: 10,°C
